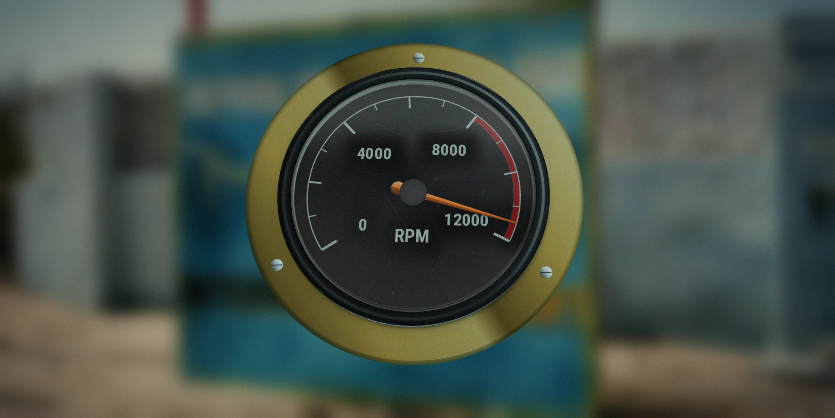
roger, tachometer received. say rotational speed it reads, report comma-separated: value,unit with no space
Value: 11500,rpm
